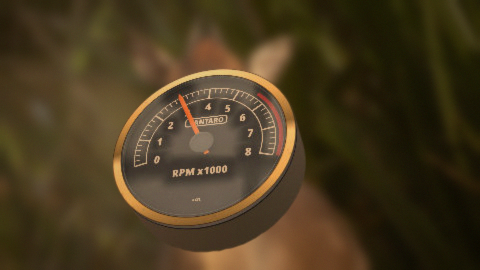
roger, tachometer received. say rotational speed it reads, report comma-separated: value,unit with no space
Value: 3000,rpm
